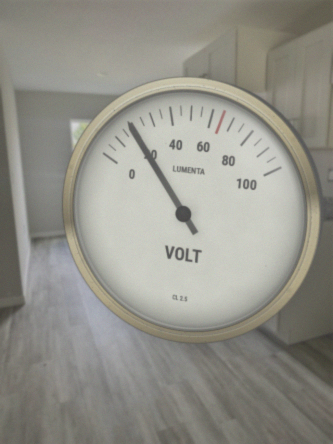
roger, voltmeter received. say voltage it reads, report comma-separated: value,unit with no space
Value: 20,V
